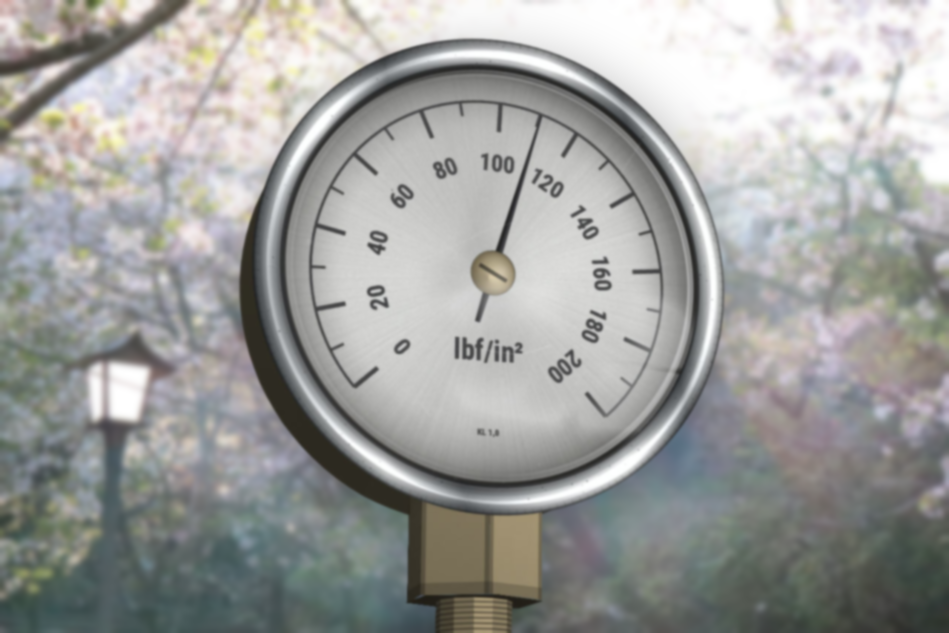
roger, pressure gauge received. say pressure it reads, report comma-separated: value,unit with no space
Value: 110,psi
